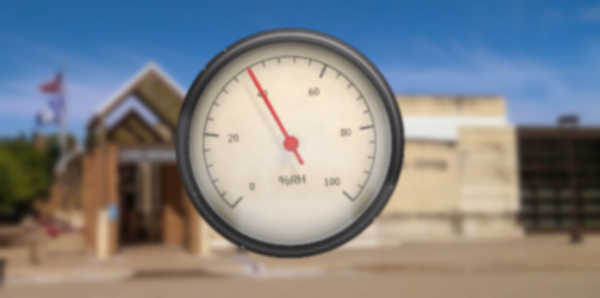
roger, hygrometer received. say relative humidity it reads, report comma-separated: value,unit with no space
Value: 40,%
